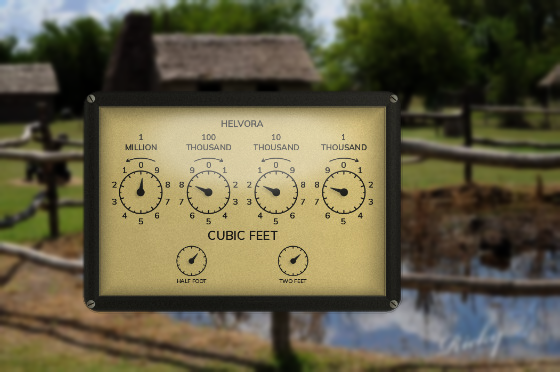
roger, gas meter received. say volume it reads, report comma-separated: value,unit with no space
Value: 981800,ft³
